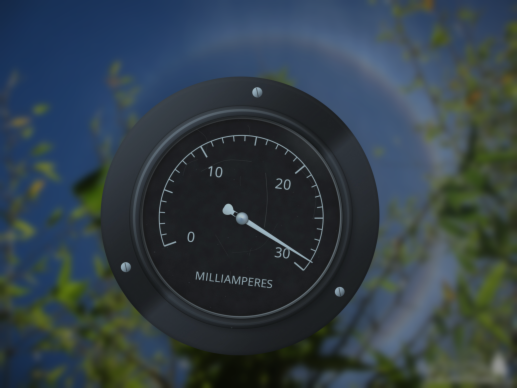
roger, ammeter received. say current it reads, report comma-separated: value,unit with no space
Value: 29,mA
